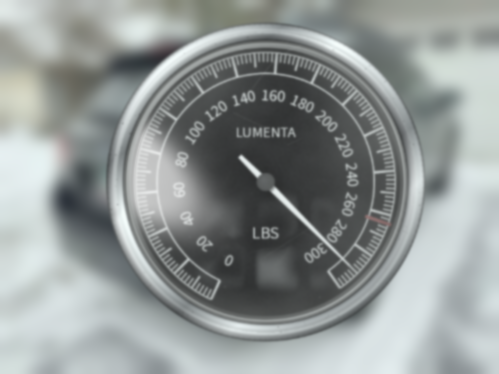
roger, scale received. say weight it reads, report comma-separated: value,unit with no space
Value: 290,lb
